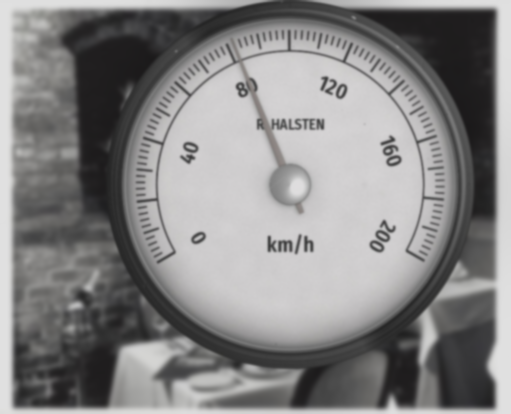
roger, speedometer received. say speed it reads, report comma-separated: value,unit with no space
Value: 82,km/h
